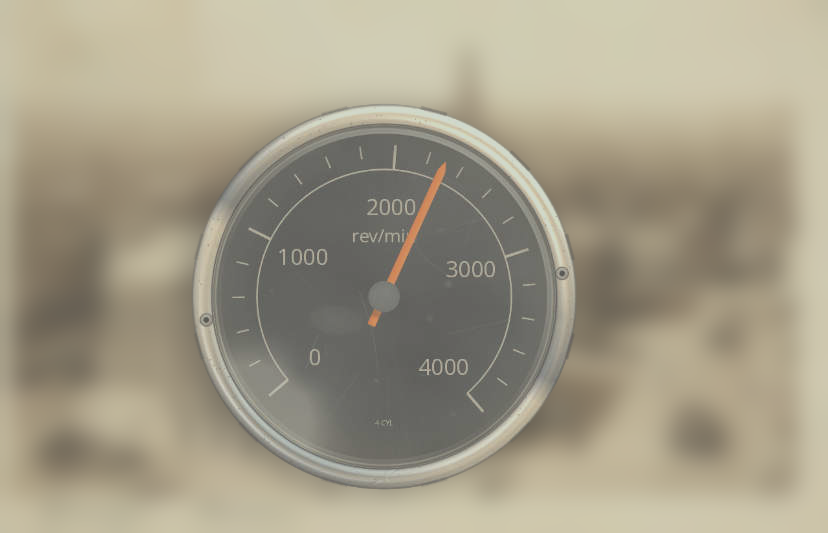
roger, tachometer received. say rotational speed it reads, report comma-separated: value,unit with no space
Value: 2300,rpm
